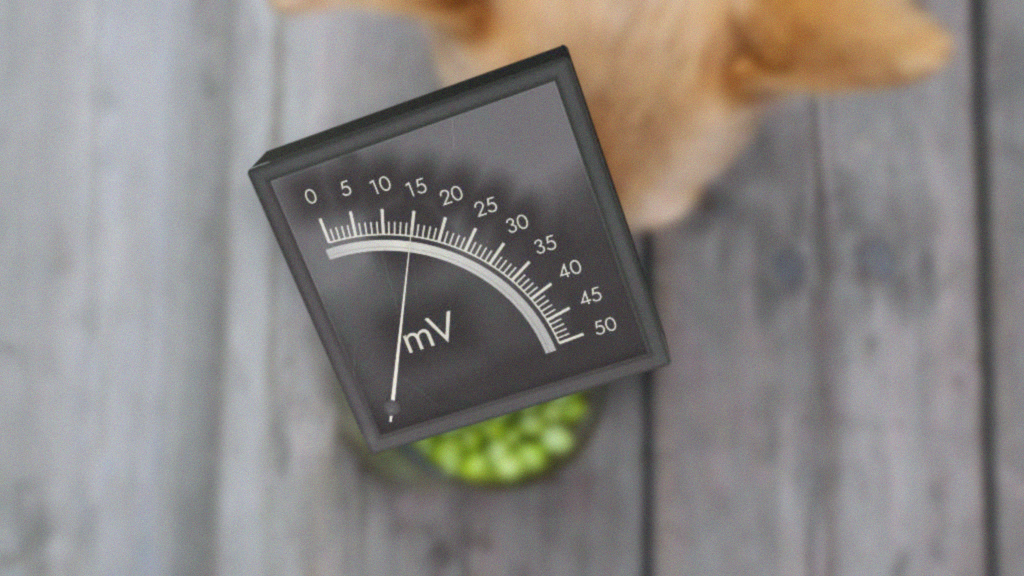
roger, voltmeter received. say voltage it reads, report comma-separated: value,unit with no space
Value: 15,mV
